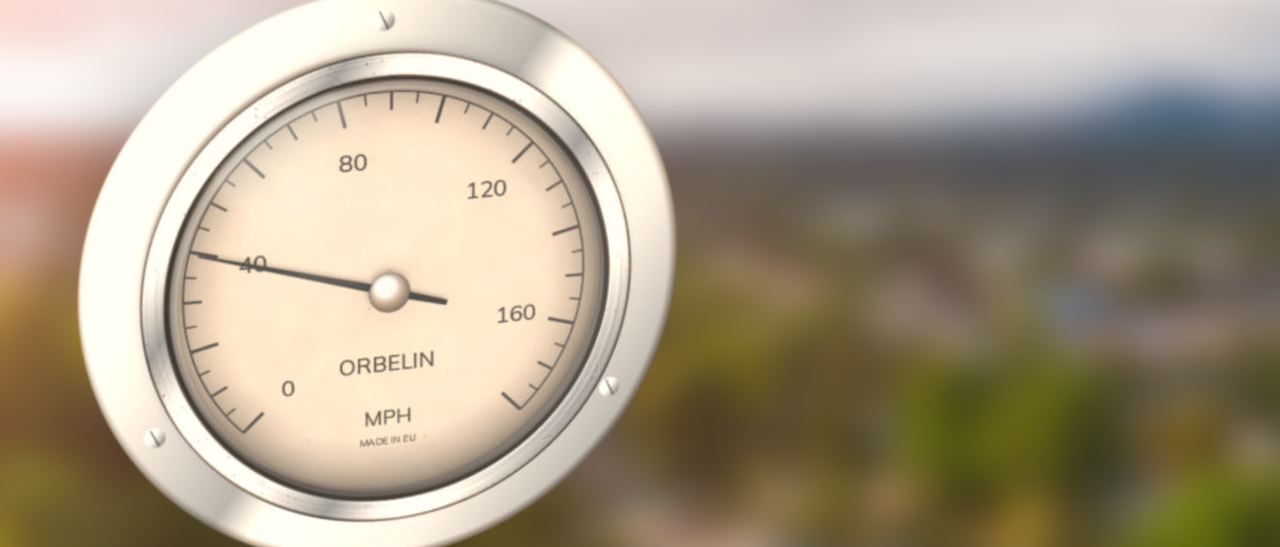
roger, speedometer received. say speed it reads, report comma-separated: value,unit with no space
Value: 40,mph
